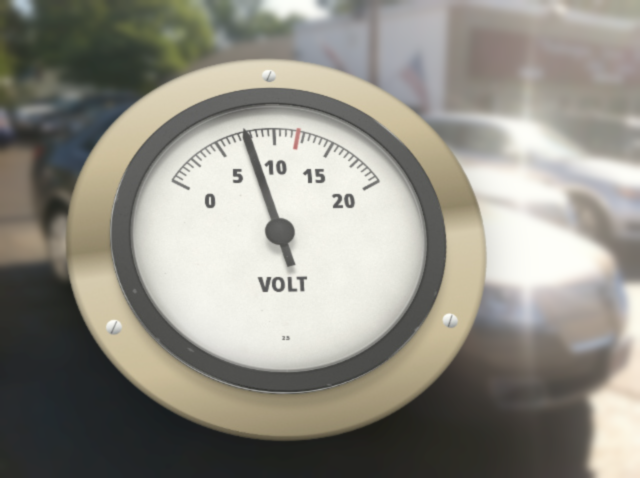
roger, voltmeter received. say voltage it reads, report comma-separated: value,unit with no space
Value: 7.5,V
